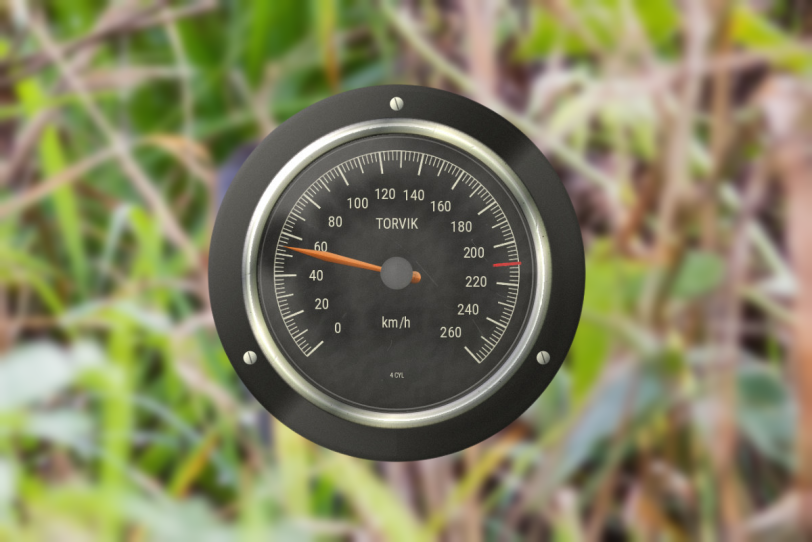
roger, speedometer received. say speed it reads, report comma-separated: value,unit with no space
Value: 54,km/h
